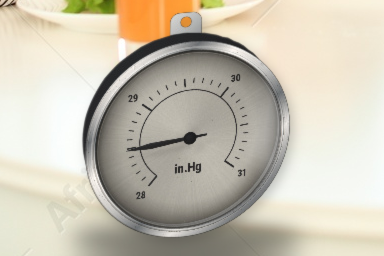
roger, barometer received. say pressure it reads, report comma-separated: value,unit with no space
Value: 28.5,inHg
